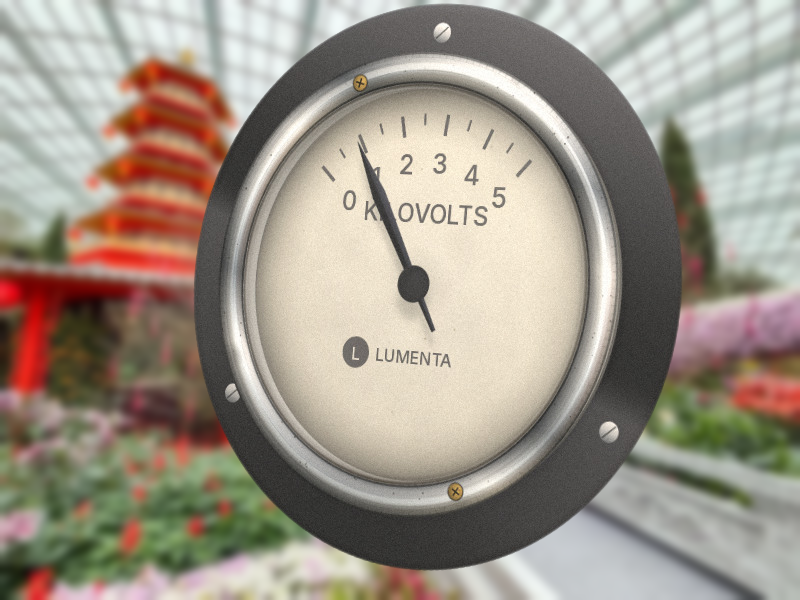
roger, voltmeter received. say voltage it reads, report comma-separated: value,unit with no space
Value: 1,kV
